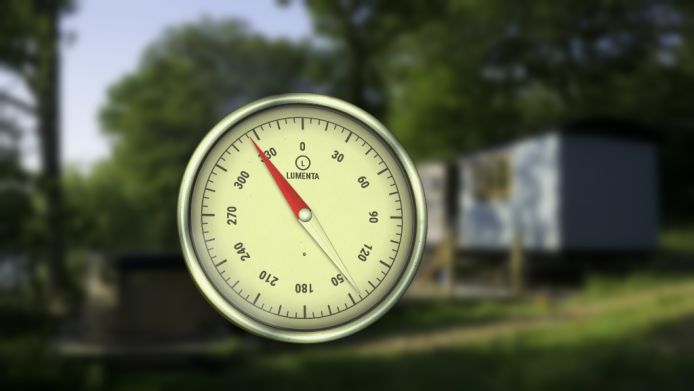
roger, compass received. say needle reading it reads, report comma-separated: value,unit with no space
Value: 325,°
